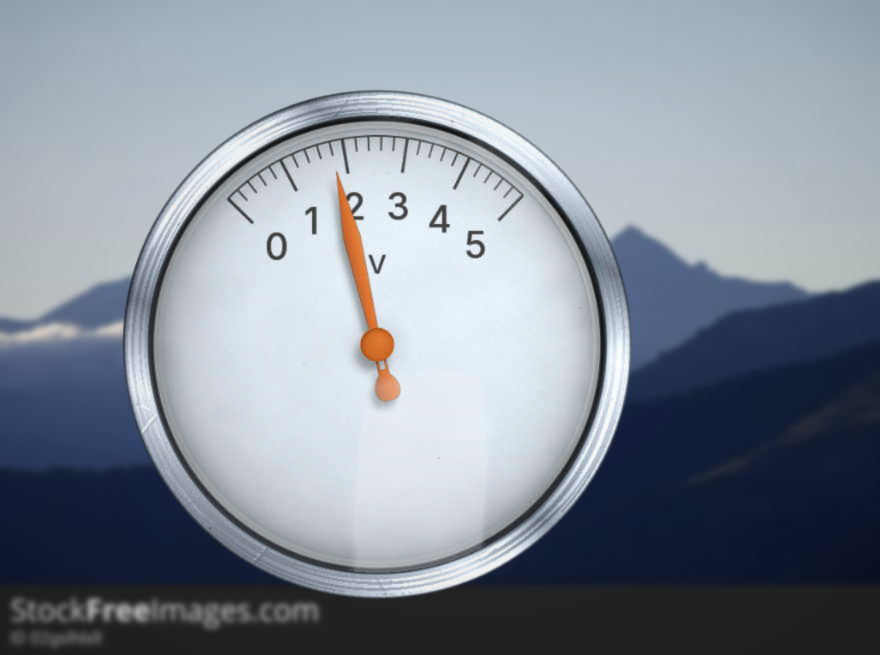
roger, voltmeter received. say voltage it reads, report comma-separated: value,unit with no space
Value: 1.8,V
